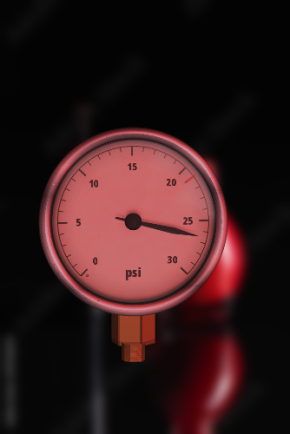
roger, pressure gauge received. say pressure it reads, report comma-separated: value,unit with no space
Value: 26.5,psi
